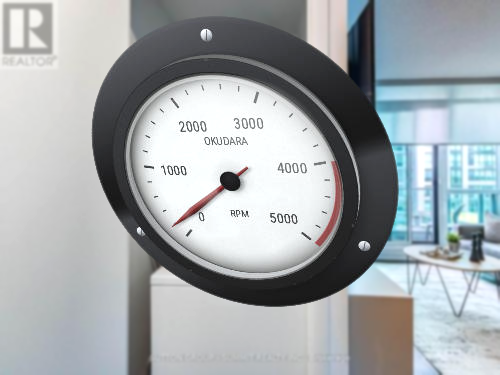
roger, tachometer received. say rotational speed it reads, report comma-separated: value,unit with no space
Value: 200,rpm
